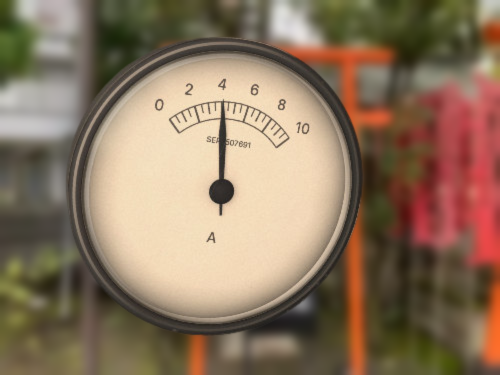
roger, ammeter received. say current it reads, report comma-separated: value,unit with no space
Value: 4,A
